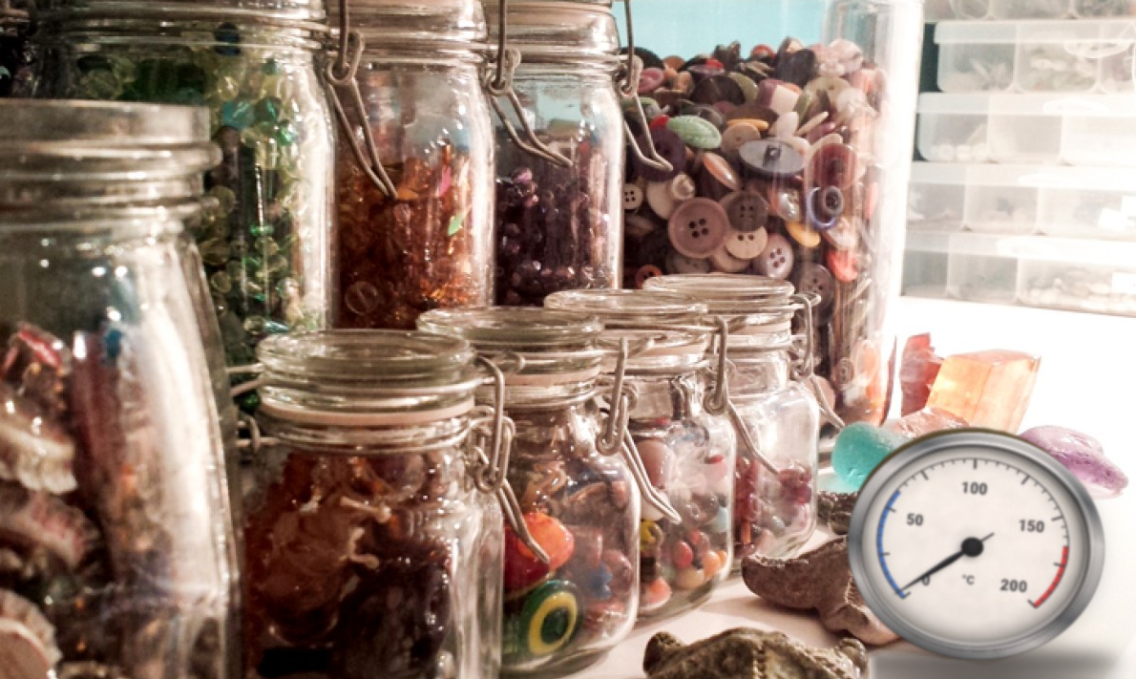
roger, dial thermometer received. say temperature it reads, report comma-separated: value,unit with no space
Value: 5,°C
